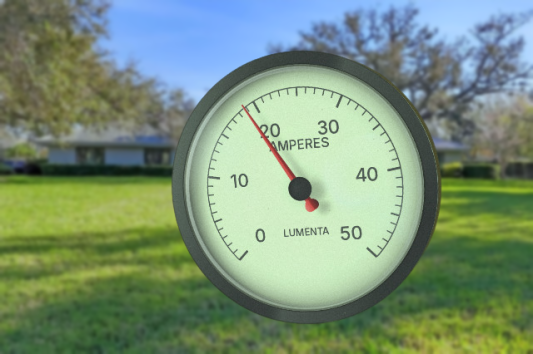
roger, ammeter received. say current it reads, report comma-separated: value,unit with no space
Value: 19,A
